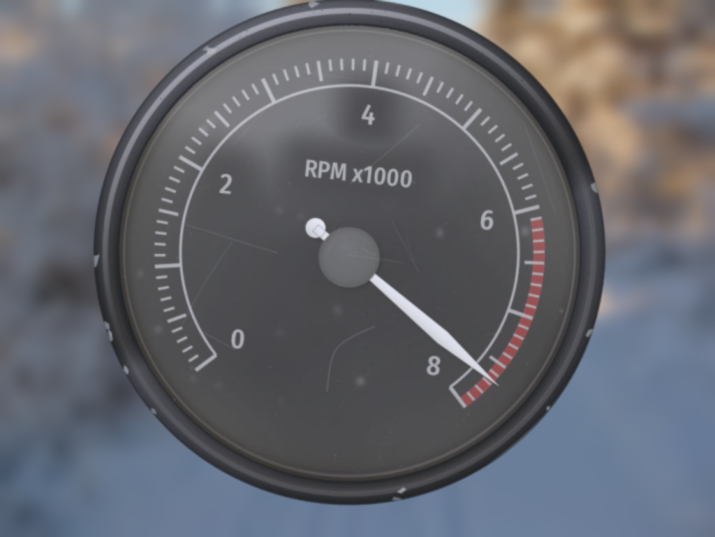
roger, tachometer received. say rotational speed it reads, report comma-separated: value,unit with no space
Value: 7650,rpm
